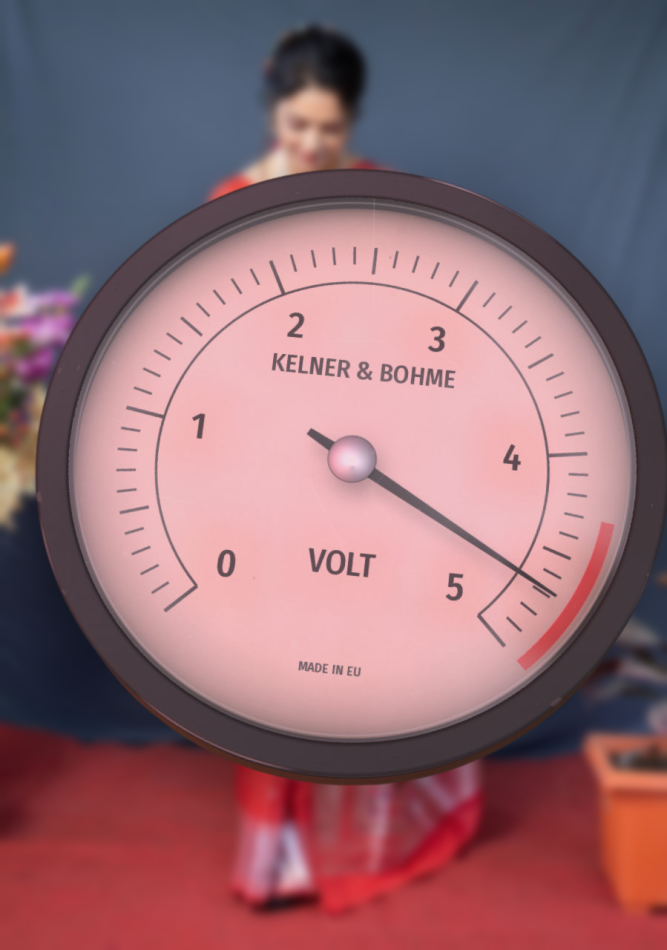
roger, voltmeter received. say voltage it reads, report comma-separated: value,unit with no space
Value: 4.7,V
